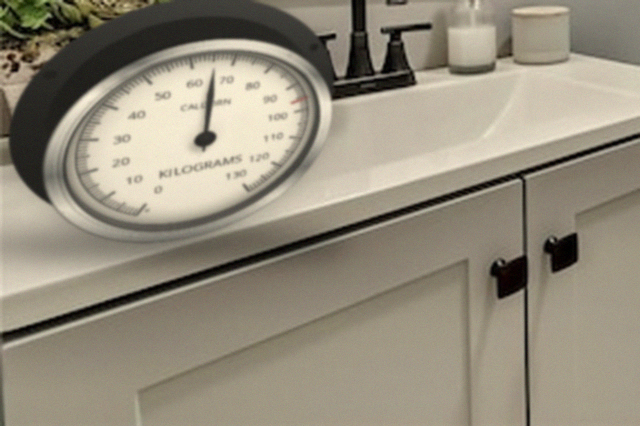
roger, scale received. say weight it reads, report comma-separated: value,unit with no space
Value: 65,kg
